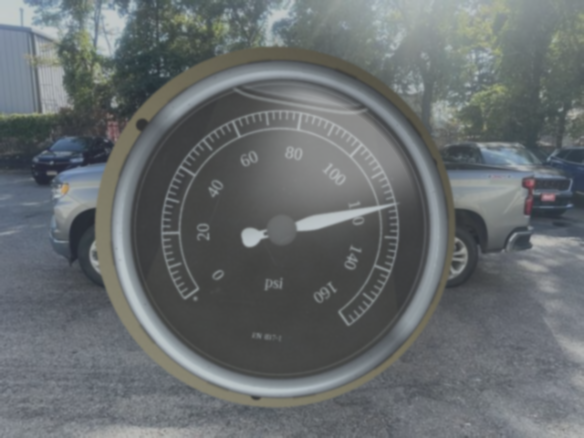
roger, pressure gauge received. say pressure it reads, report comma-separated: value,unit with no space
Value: 120,psi
